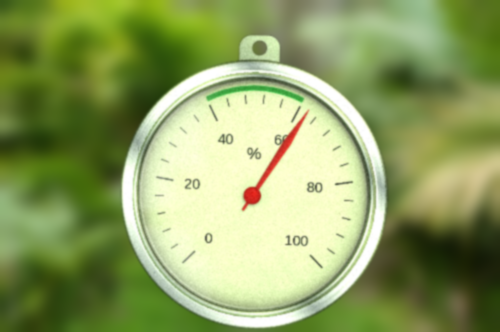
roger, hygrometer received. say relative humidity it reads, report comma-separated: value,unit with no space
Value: 62,%
